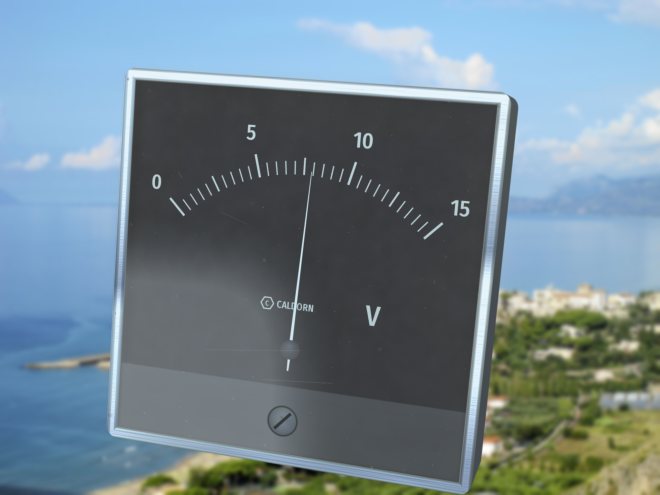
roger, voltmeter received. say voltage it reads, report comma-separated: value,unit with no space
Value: 8,V
